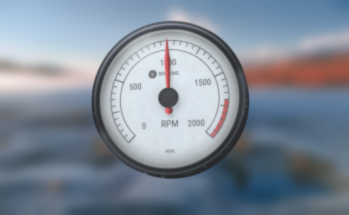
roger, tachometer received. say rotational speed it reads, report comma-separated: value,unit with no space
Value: 1000,rpm
